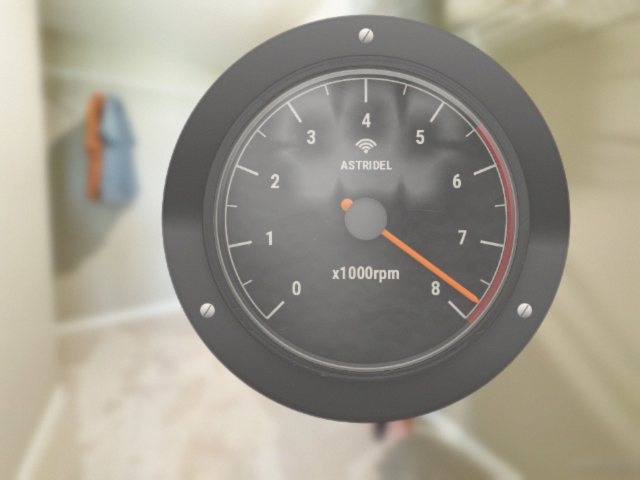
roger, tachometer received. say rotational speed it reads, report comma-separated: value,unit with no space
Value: 7750,rpm
